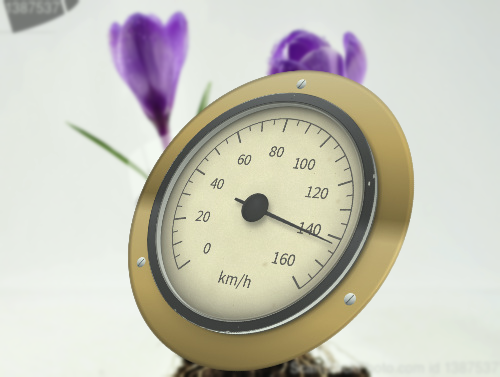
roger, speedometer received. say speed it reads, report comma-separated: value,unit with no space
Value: 142.5,km/h
